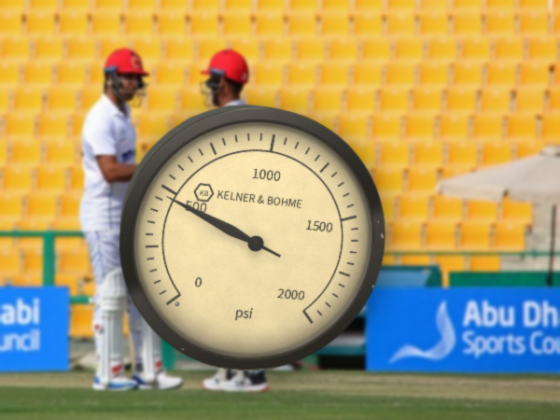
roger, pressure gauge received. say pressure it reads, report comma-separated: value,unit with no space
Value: 475,psi
